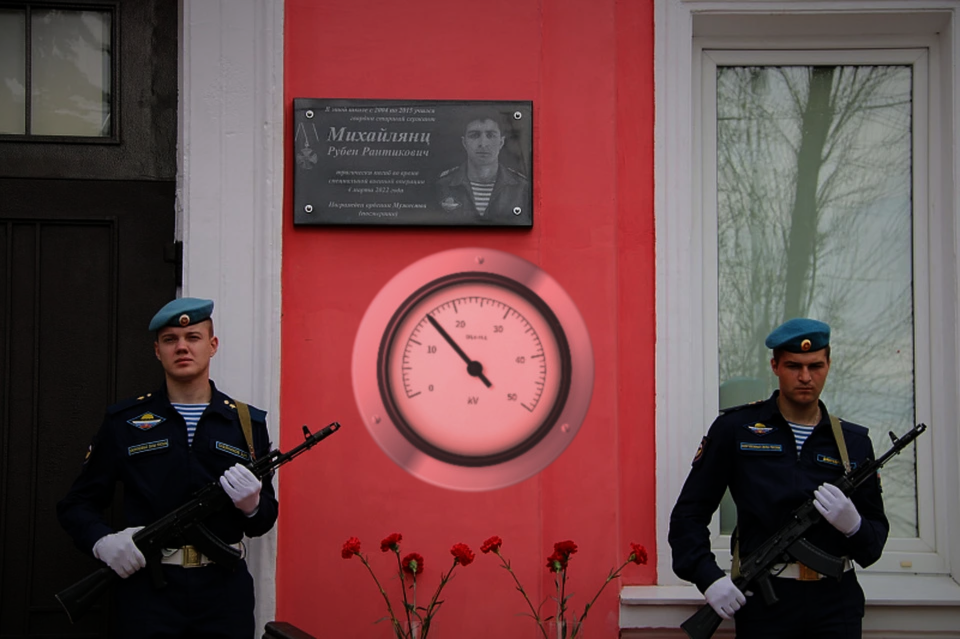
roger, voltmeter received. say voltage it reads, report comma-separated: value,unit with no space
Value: 15,kV
